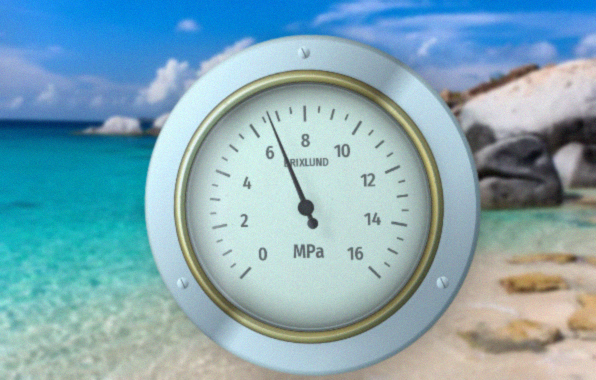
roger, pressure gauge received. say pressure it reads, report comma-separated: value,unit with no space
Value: 6.75,MPa
